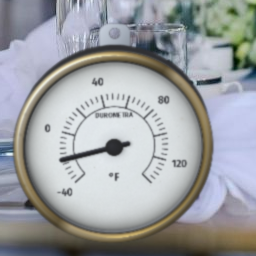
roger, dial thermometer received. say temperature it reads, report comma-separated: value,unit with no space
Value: -20,°F
